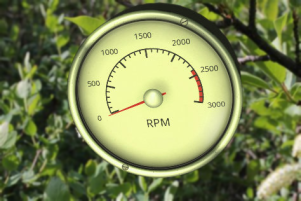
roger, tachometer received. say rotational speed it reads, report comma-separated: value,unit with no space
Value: 0,rpm
